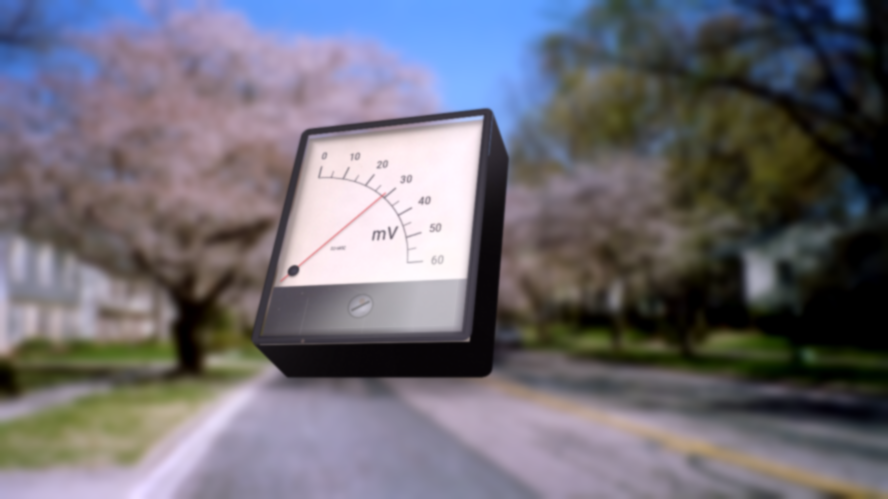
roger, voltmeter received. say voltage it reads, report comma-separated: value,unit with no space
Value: 30,mV
